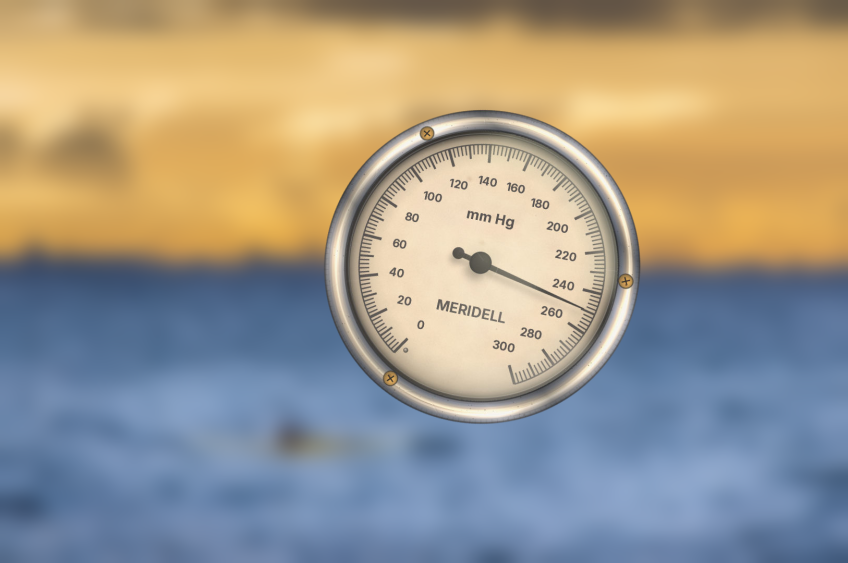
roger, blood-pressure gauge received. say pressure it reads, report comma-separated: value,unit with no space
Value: 250,mmHg
